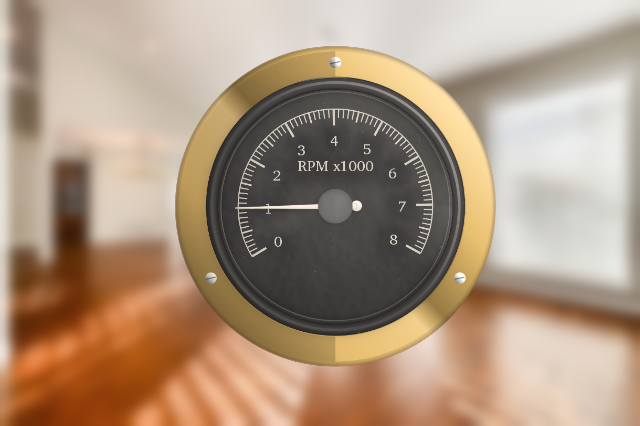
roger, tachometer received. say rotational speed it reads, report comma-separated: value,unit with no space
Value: 1000,rpm
